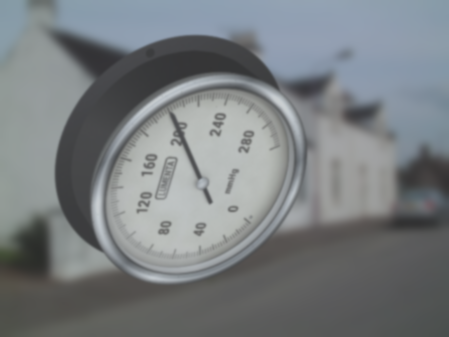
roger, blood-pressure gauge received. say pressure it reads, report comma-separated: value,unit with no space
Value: 200,mmHg
